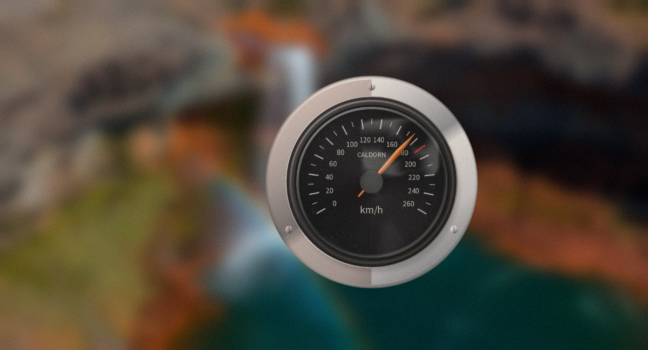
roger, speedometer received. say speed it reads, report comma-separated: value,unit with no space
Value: 175,km/h
